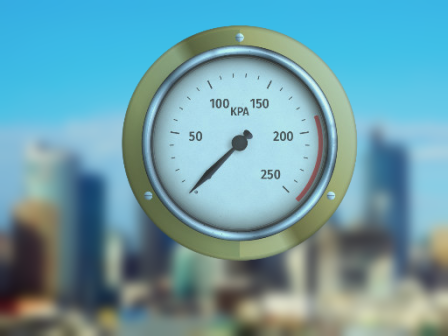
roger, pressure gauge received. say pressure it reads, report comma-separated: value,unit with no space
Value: 0,kPa
